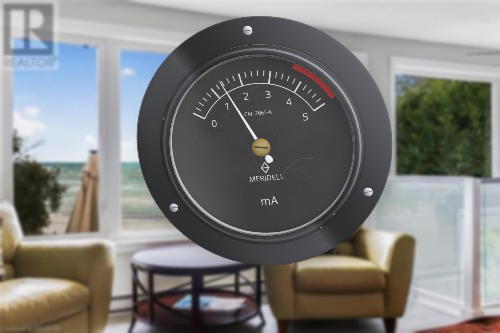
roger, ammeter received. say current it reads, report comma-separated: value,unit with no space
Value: 1.4,mA
